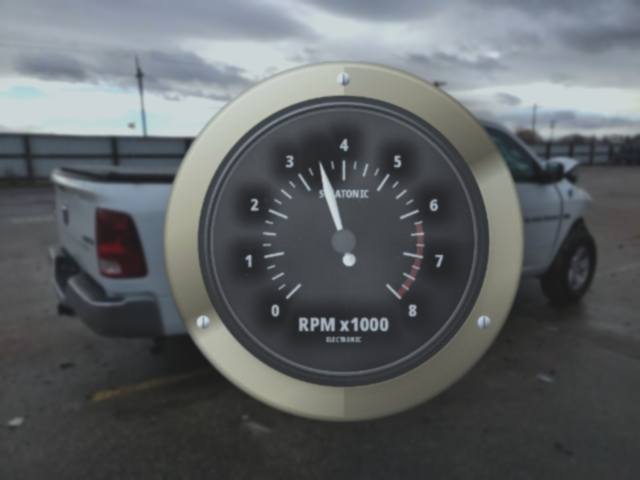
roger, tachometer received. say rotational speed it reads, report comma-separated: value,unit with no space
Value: 3500,rpm
